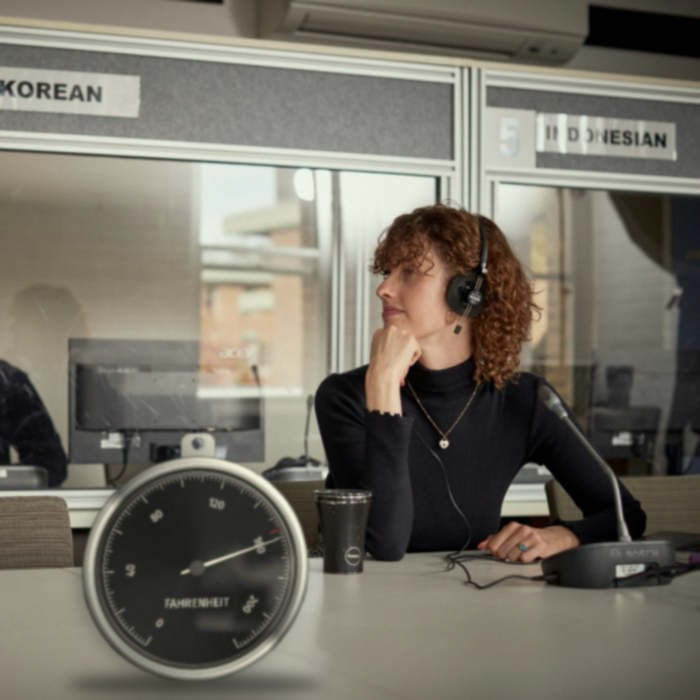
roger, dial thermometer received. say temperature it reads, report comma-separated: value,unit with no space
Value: 160,°F
